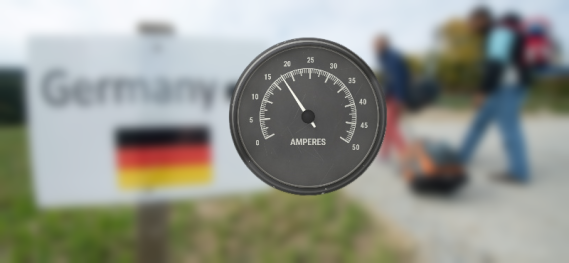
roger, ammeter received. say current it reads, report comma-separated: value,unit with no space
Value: 17.5,A
